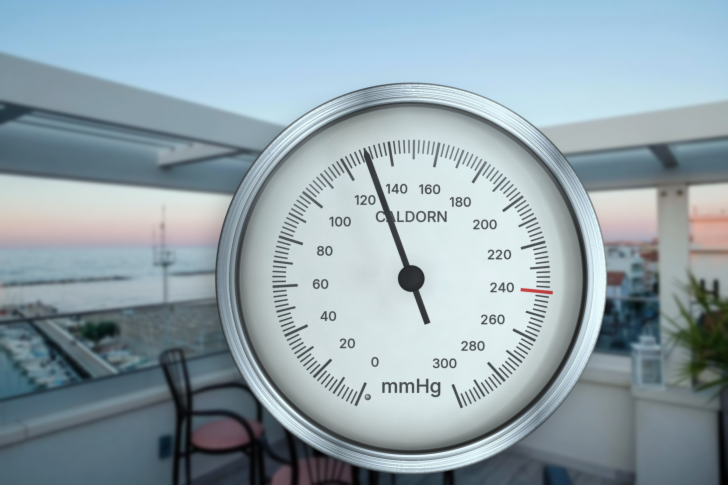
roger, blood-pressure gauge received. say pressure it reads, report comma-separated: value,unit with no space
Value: 130,mmHg
